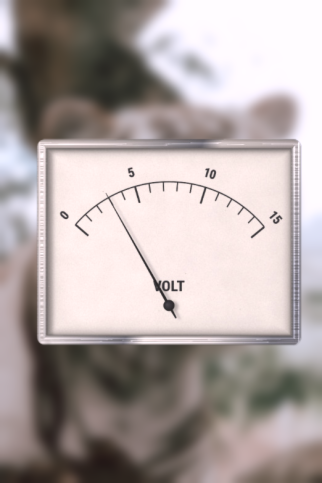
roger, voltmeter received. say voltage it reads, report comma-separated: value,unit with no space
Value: 3,V
